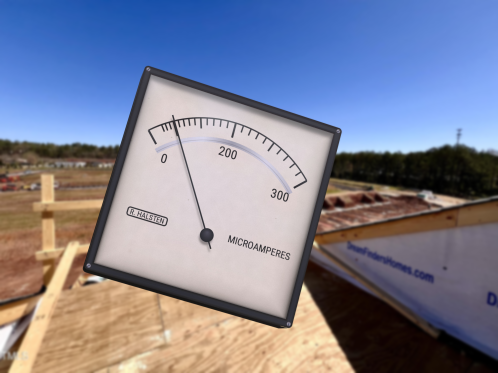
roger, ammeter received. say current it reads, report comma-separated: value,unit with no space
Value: 100,µA
